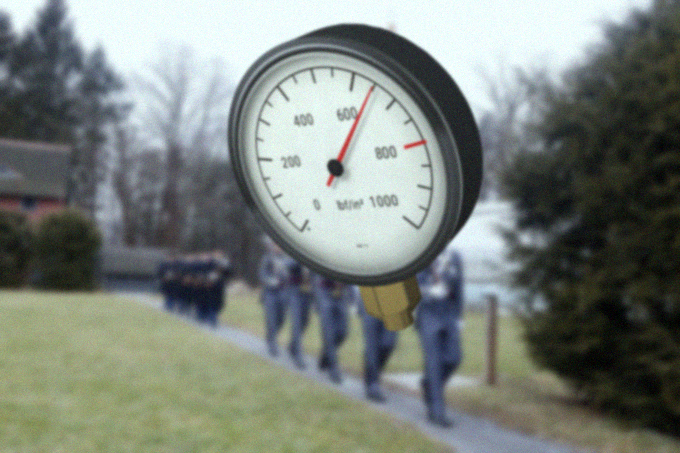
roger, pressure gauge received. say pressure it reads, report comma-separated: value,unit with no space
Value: 650,psi
